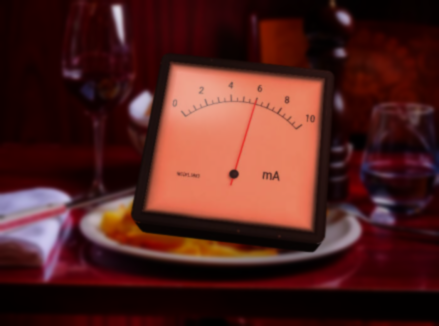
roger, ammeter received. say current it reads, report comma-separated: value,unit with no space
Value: 6,mA
